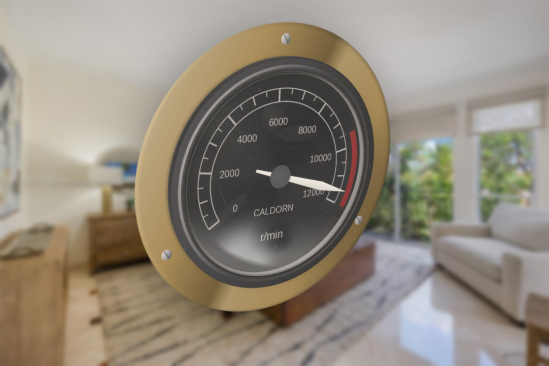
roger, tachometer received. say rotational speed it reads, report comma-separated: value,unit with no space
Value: 11500,rpm
